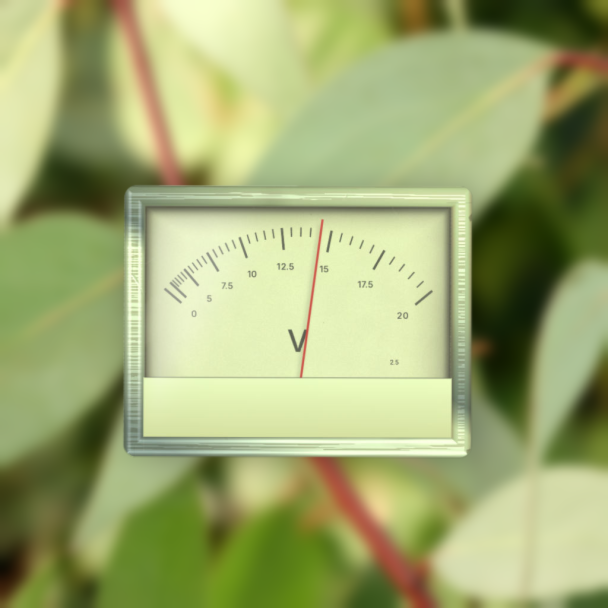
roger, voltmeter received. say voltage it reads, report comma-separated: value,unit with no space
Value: 14.5,V
